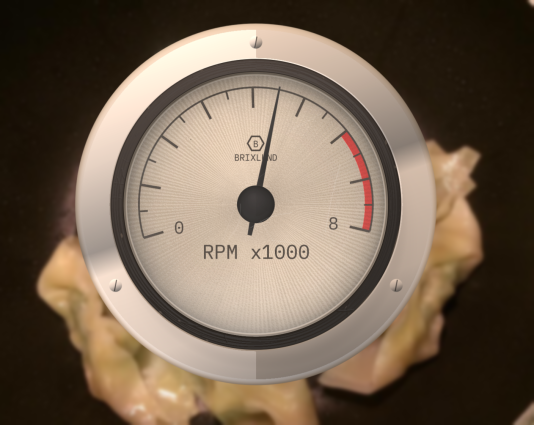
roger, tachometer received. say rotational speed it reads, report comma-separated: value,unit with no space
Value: 4500,rpm
